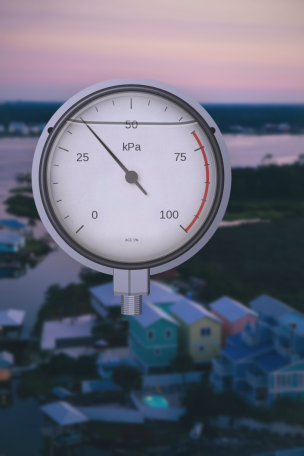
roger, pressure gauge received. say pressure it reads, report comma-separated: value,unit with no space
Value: 35,kPa
